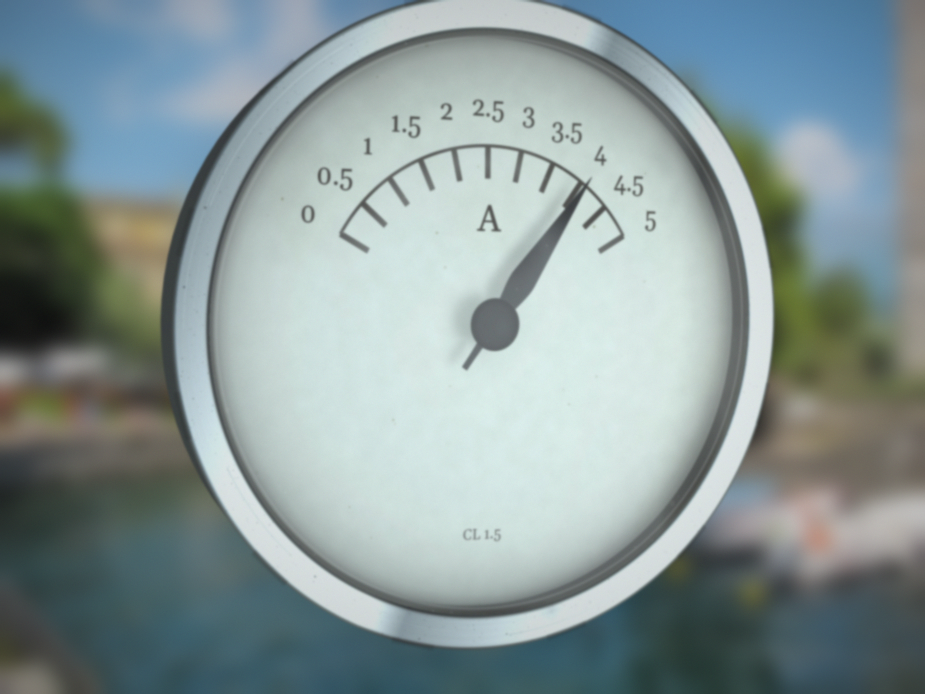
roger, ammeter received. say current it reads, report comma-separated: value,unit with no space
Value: 4,A
